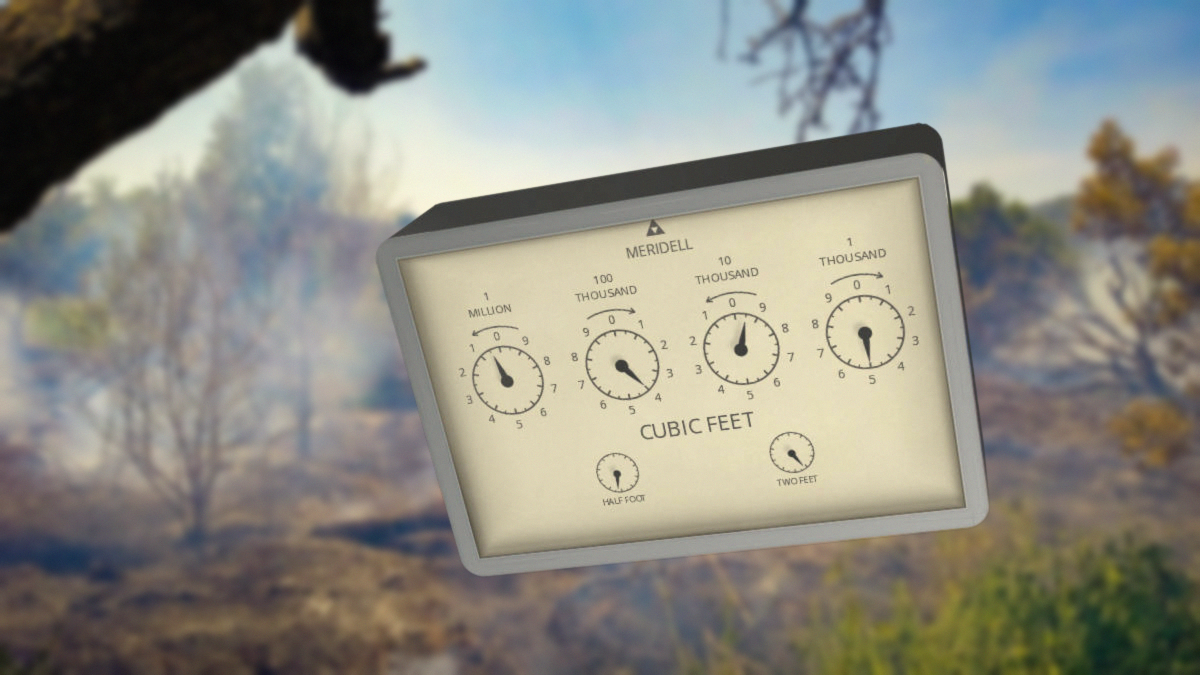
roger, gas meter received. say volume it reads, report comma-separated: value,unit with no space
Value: 39500,ft³
